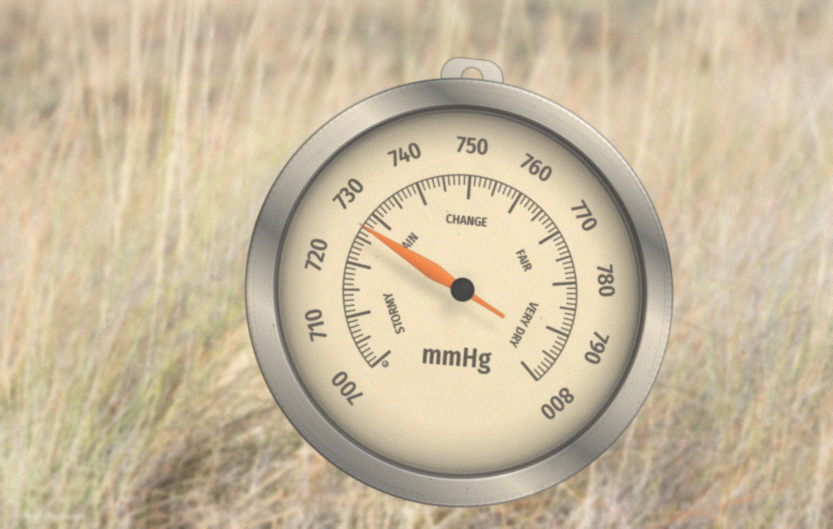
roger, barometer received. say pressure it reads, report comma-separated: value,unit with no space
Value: 727,mmHg
